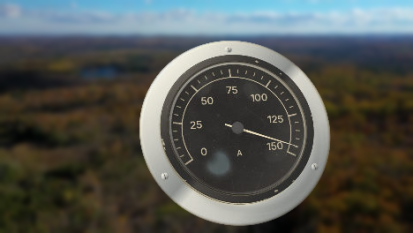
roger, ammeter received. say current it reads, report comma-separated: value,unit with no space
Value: 145,A
